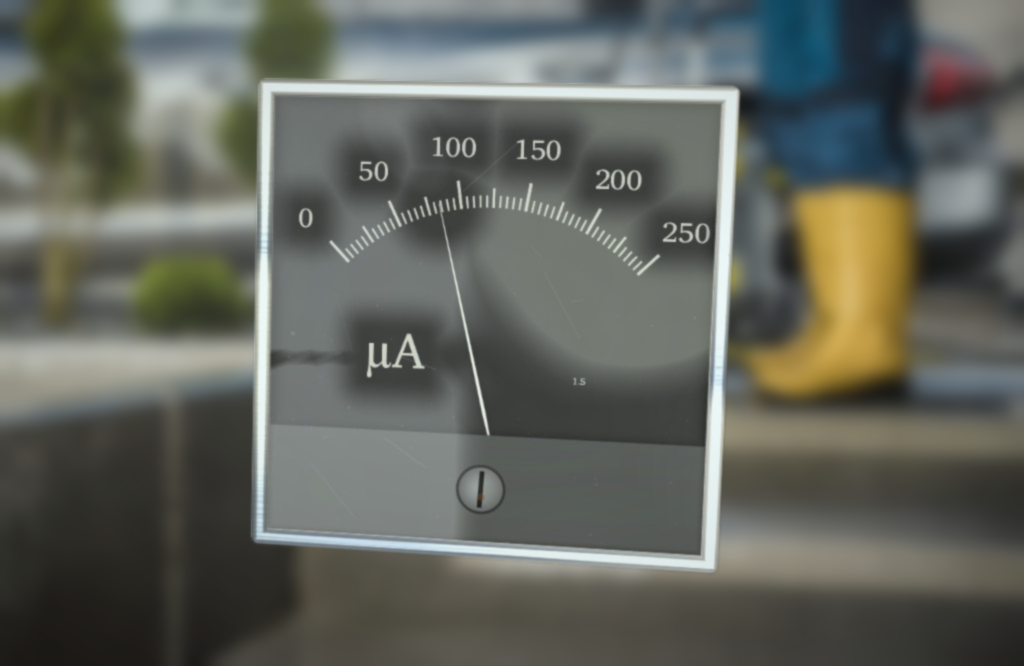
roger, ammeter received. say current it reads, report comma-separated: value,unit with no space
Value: 85,µA
